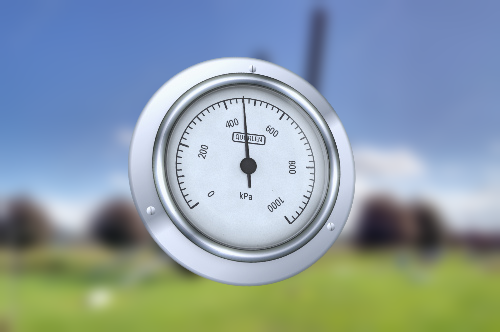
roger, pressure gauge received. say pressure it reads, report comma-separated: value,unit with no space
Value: 460,kPa
